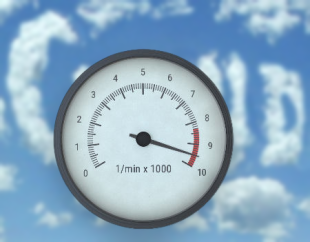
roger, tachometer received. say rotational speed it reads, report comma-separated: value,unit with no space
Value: 9500,rpm
